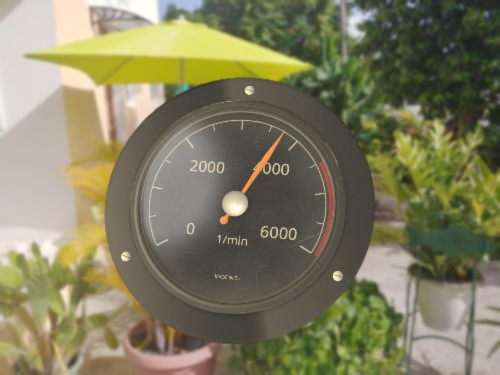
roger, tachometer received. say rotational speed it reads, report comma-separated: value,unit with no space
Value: 3750,rpm
